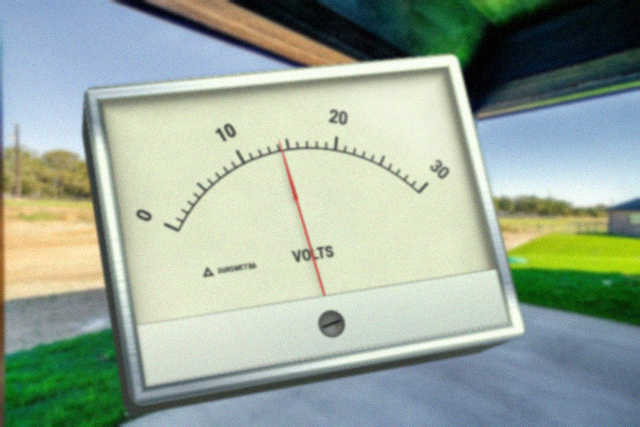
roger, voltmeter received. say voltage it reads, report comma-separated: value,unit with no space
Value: 14,V
